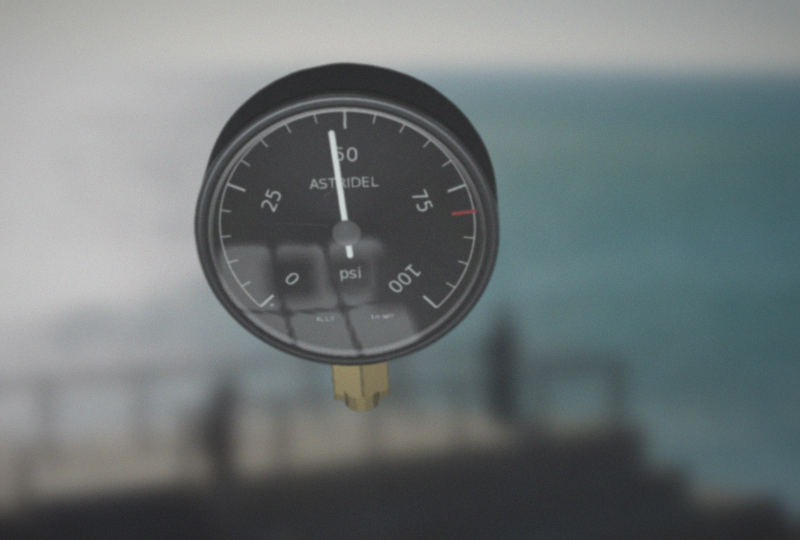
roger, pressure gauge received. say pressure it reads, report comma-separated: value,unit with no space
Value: 47.5,psi
